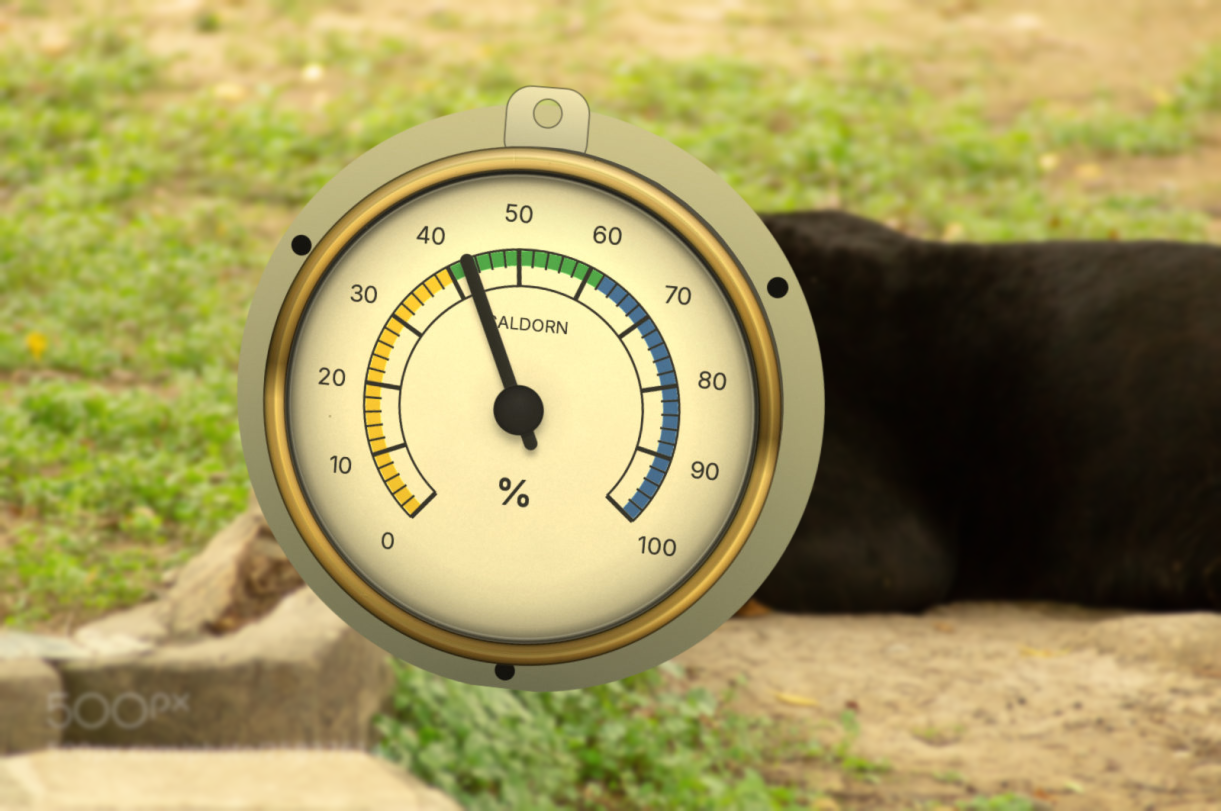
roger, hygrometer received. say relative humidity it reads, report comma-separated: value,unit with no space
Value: 43,%
